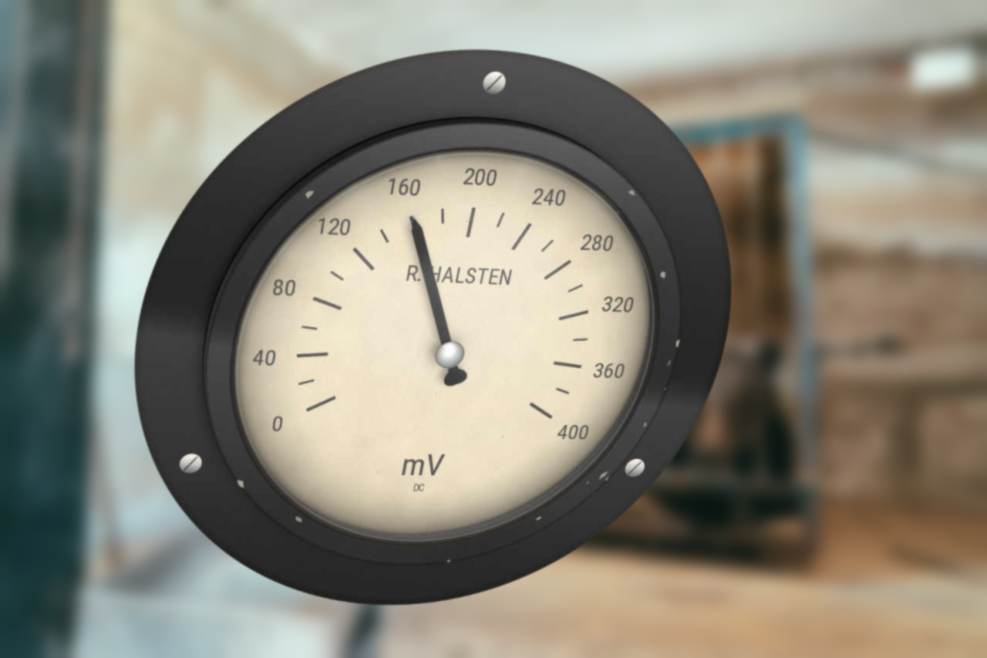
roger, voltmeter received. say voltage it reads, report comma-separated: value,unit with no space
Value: 160,mV
